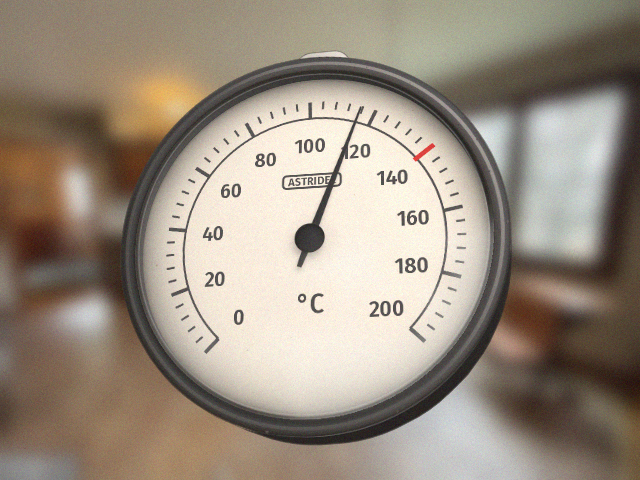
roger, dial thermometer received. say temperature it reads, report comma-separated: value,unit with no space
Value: 116,°C
